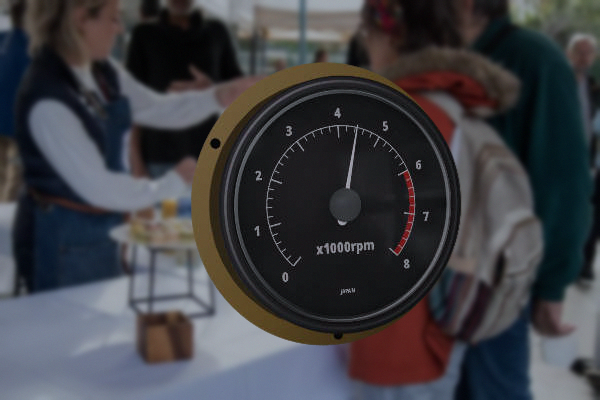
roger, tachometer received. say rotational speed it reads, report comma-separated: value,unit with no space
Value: 4400,rpm
